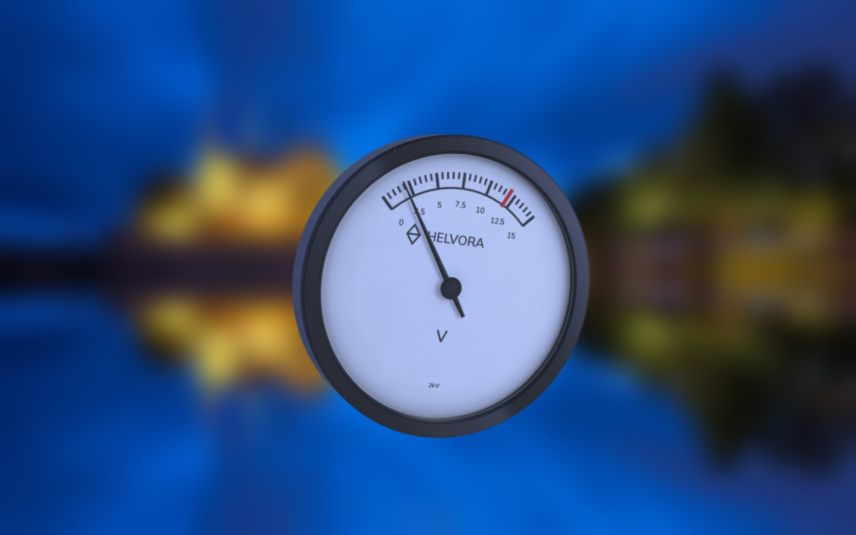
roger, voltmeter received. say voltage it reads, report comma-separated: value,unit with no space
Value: 2,V
